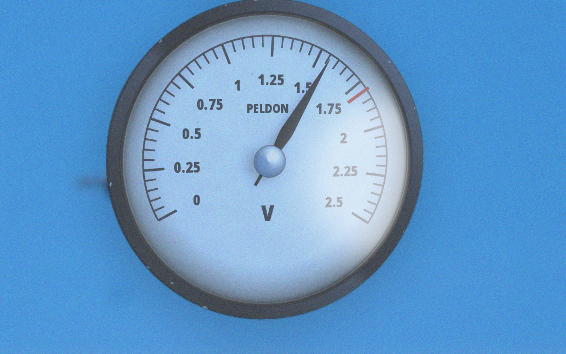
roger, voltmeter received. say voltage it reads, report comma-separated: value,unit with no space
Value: 1.55,V
